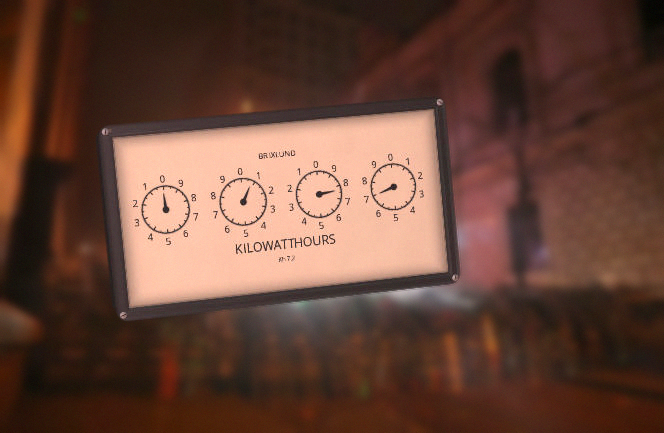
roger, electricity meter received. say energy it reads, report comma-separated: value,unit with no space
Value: 77,kWh
